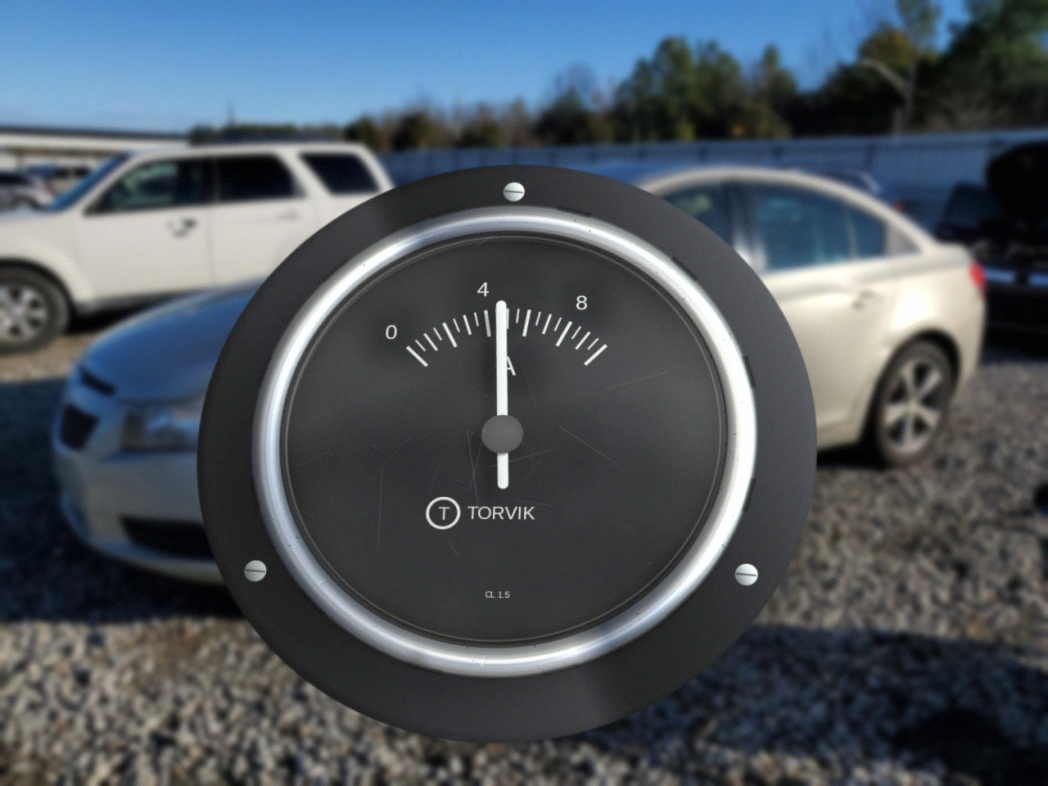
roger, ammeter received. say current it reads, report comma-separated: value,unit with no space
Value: 4.75,A
